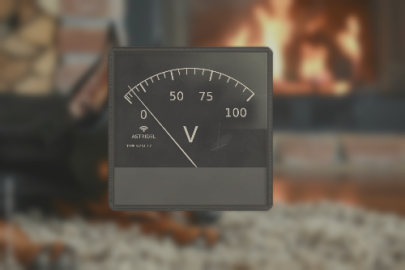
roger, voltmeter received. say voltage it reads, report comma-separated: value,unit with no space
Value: 15,V
